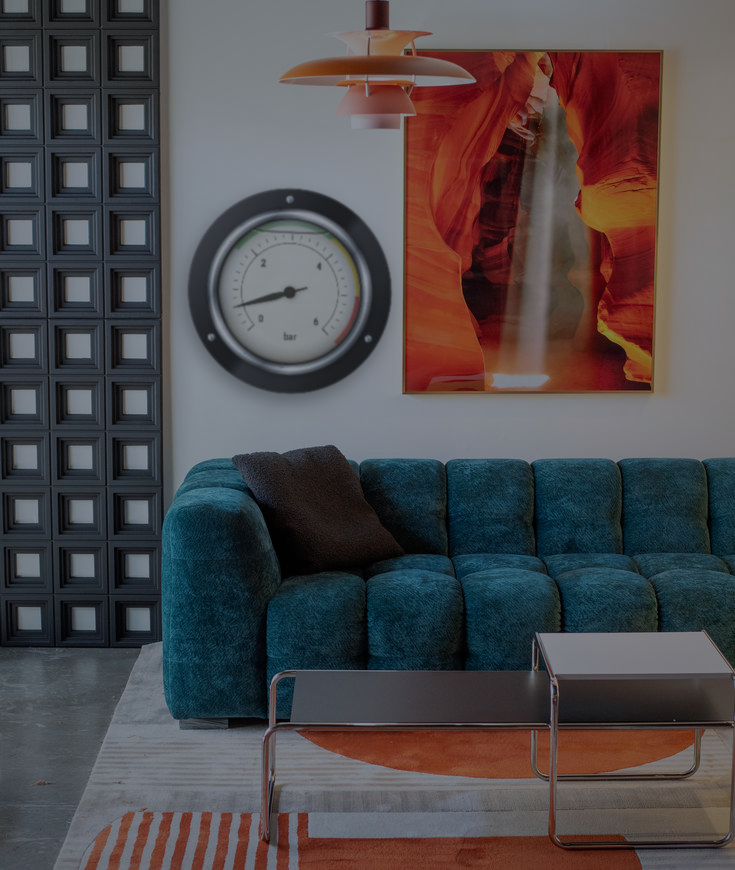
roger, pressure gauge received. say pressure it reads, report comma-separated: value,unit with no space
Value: 0.6,bar
